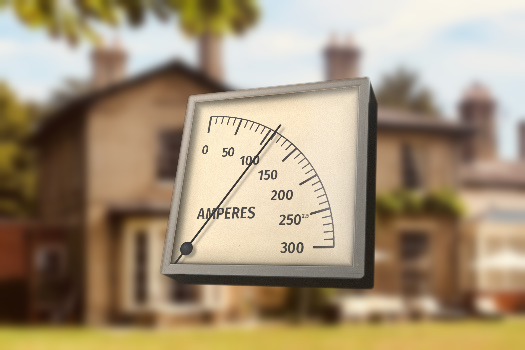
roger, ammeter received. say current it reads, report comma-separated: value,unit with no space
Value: 110,A
